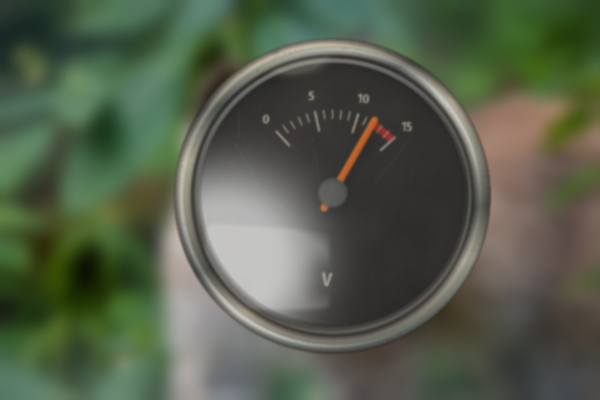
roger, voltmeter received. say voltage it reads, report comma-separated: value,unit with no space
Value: 12,V
